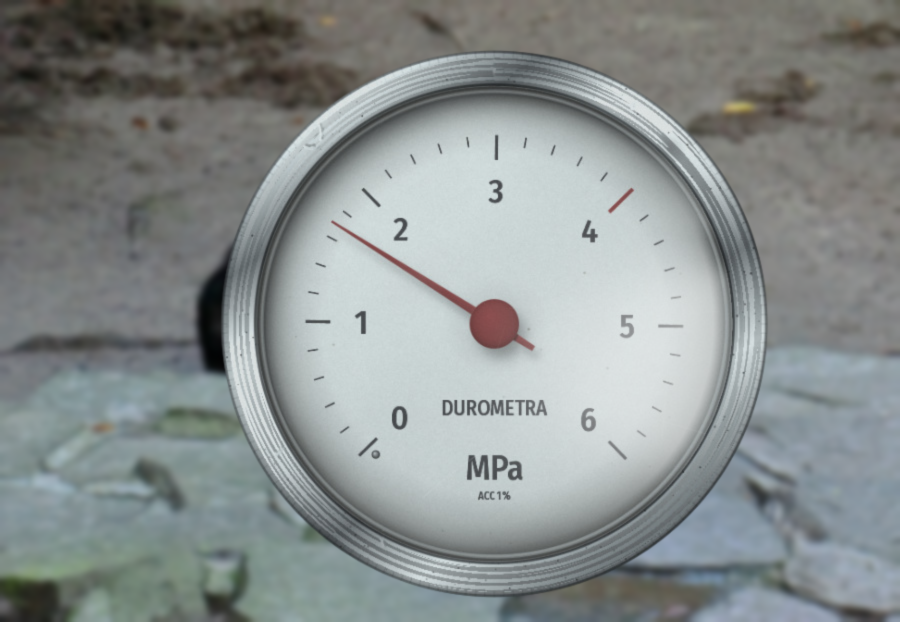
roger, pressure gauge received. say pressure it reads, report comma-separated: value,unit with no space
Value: 1.7,MPa
